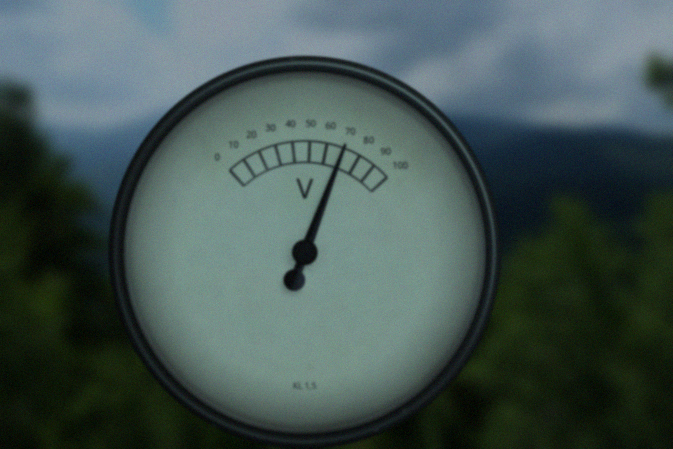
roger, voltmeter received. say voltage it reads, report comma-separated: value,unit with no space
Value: 70,V
